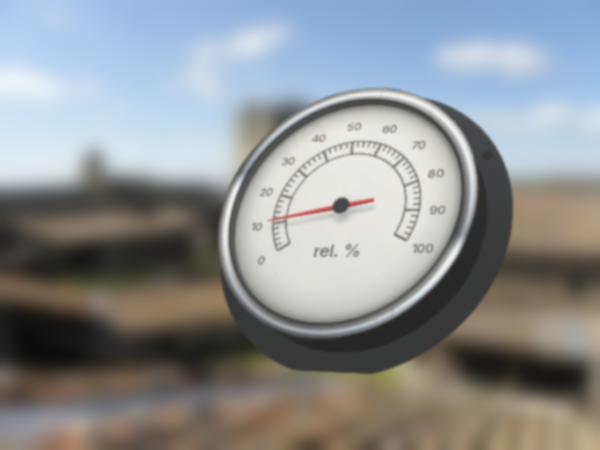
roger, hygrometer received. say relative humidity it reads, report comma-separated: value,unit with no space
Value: 10,%
